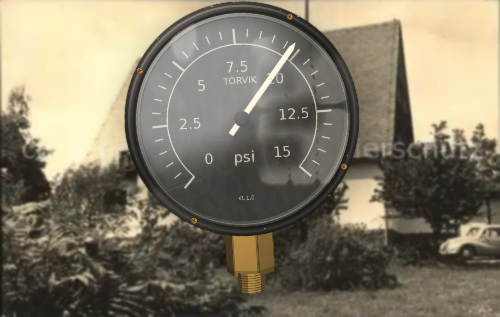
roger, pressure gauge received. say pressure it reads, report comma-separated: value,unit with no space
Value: 9.75,psi
